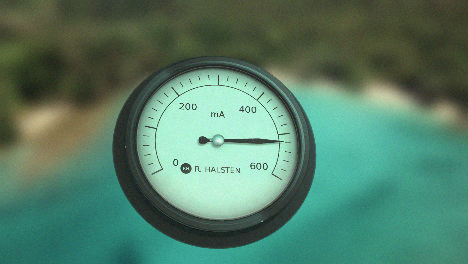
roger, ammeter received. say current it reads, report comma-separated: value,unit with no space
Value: 520,mA
